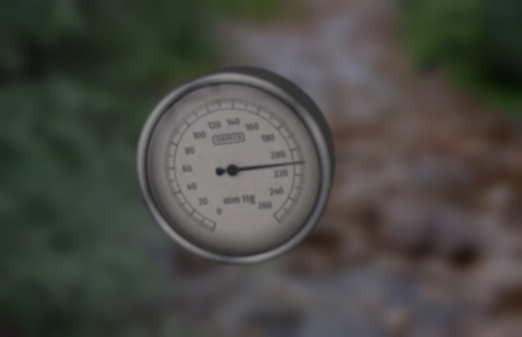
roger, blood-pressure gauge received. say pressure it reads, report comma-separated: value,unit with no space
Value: 210,mmHg
